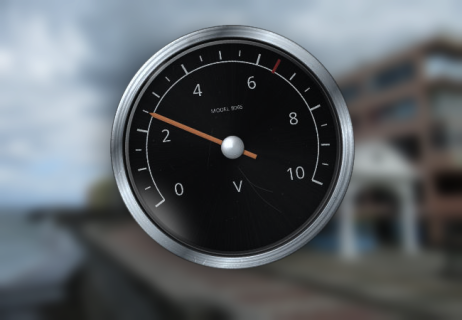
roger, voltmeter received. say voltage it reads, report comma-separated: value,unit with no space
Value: 2.5,V
